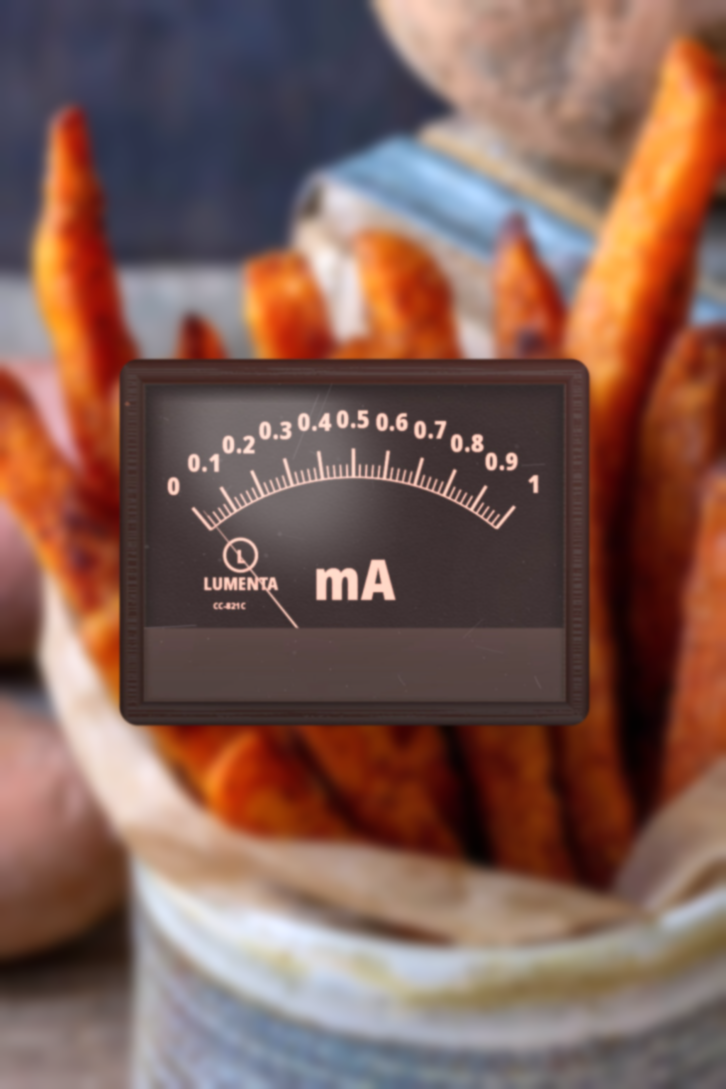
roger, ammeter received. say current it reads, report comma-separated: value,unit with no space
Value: 0.02,mA
